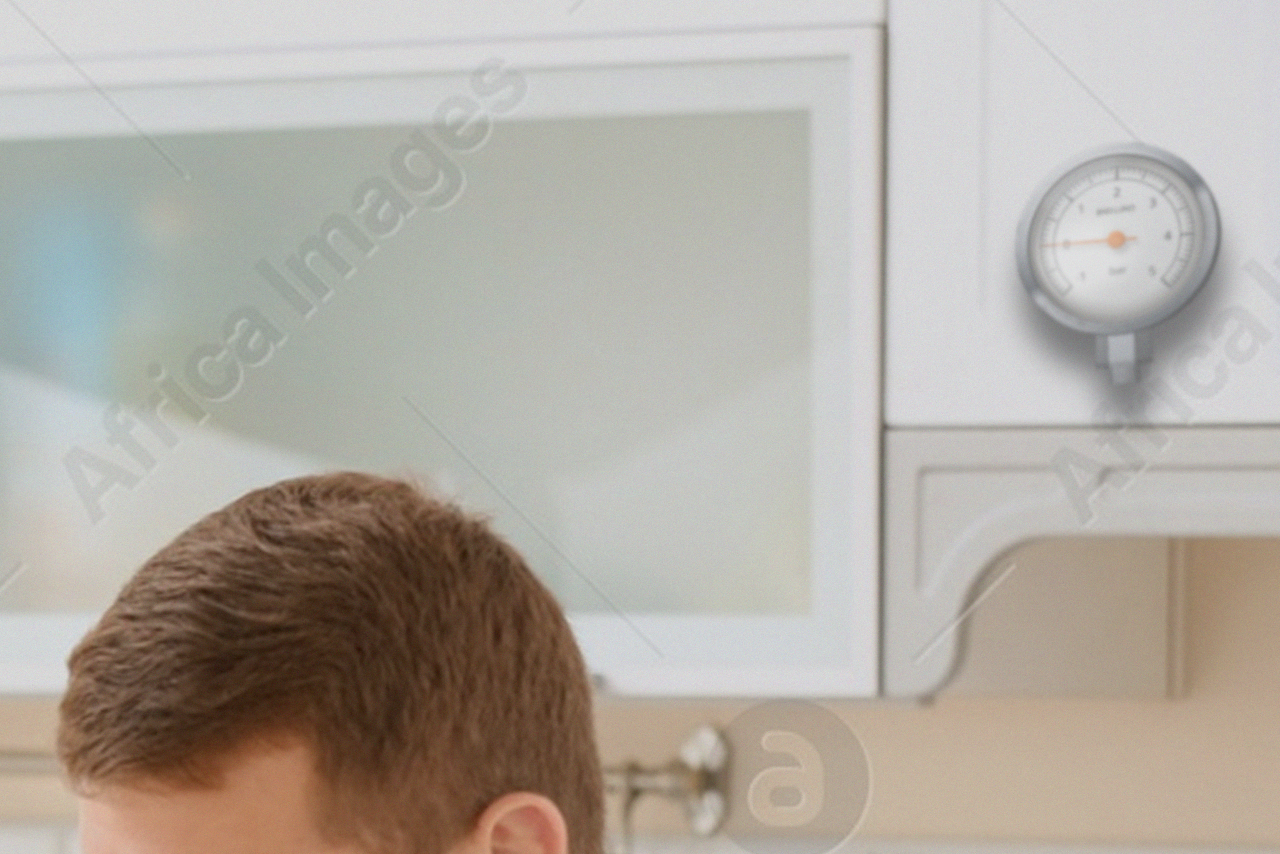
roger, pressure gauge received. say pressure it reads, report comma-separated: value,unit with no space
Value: 0,bar
